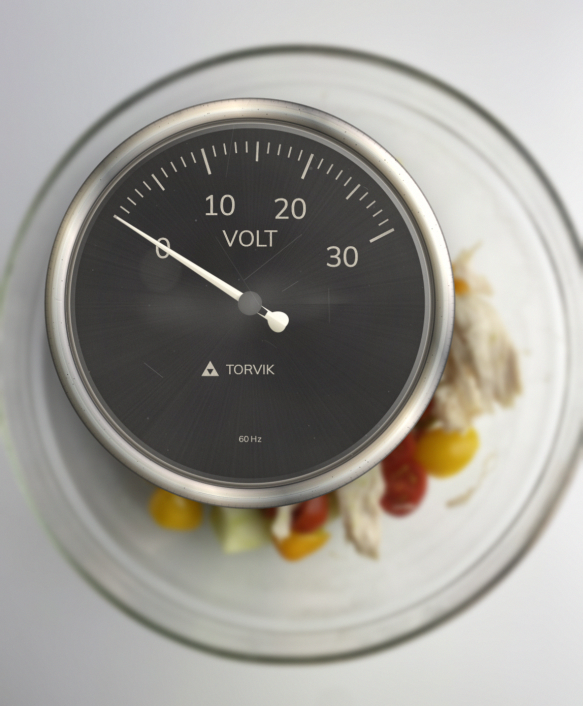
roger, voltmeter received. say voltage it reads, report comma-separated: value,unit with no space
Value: 0,V
